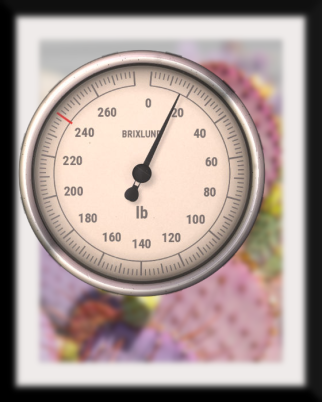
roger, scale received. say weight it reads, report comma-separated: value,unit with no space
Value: 16,lb
